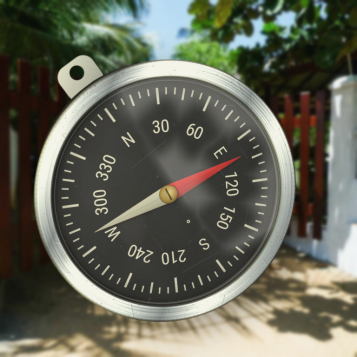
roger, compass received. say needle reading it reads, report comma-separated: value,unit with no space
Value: 100,°
